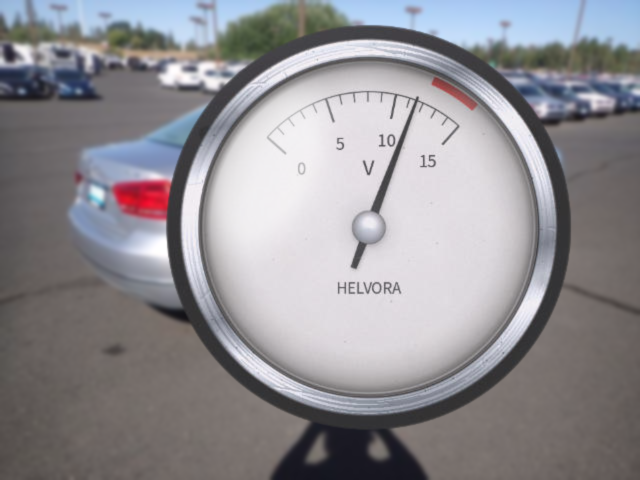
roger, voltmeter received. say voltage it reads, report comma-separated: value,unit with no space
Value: 11.5,V
